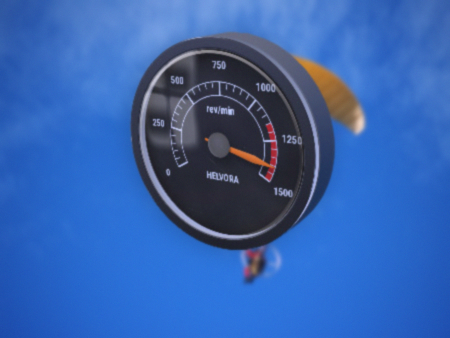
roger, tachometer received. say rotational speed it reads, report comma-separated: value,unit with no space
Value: 1400,rpm
